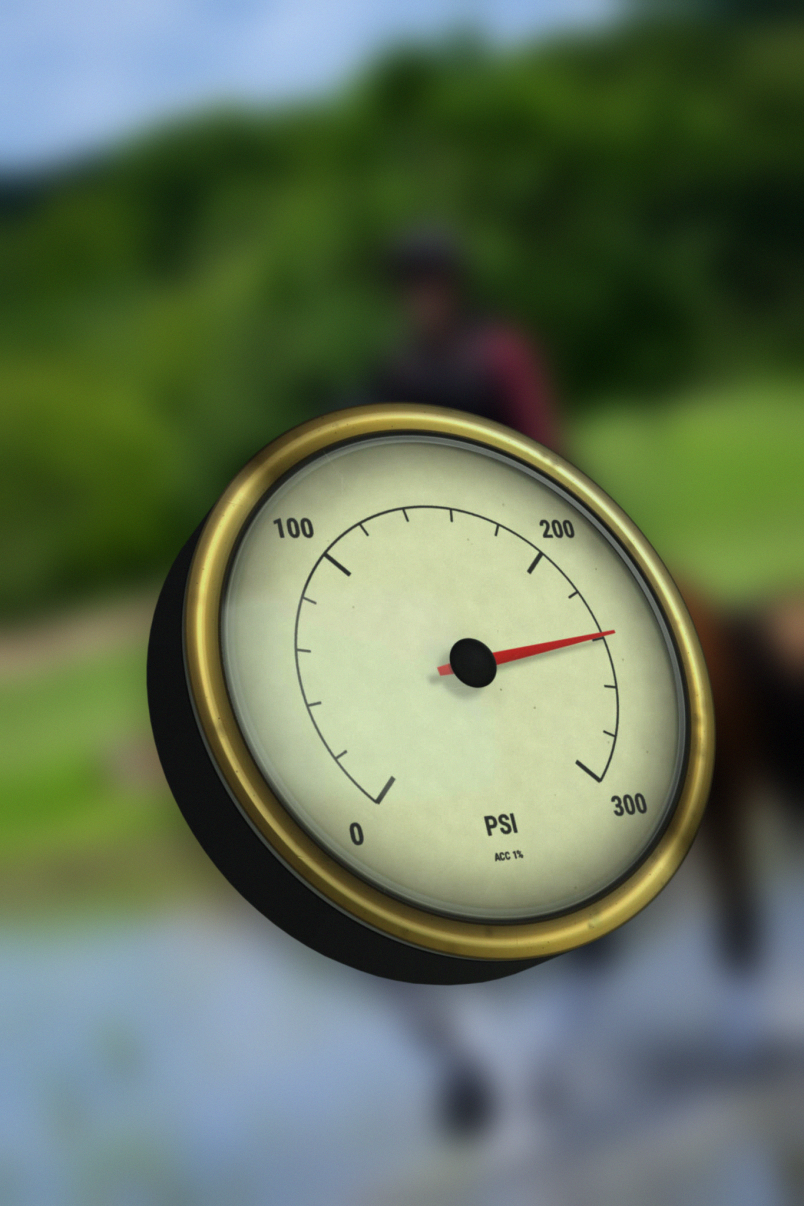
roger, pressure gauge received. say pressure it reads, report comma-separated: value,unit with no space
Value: 240,psi
